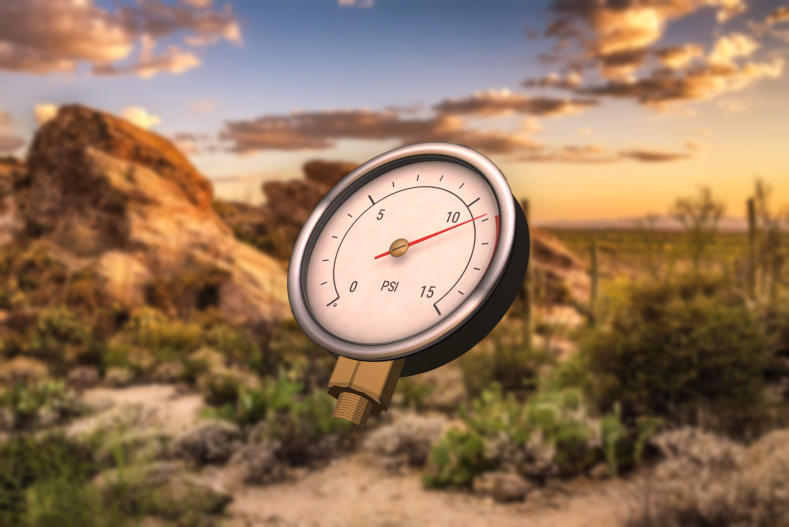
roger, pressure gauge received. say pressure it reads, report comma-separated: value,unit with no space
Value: 11,psi
